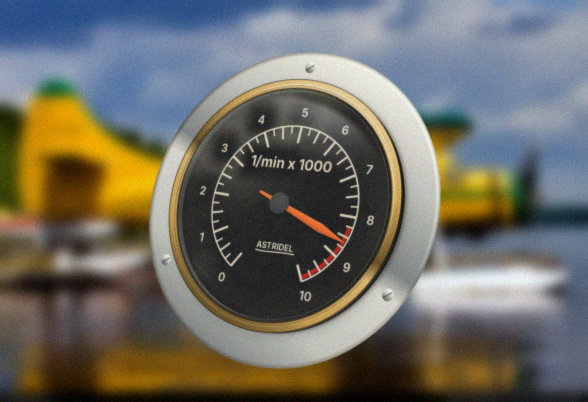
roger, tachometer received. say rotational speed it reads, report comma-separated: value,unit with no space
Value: 8625,rpm
